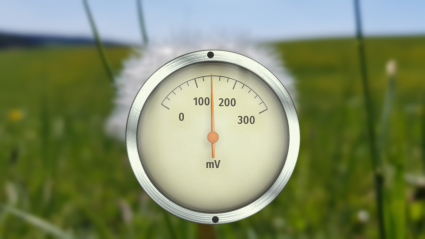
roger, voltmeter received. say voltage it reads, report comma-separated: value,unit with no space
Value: 140,mV
